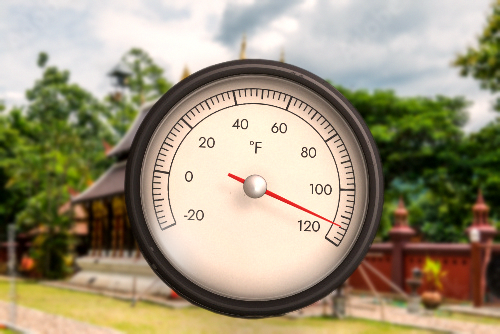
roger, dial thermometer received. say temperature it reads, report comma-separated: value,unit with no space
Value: 114,°F
